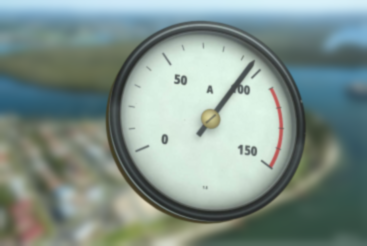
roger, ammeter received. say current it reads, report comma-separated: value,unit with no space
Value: 95,A
